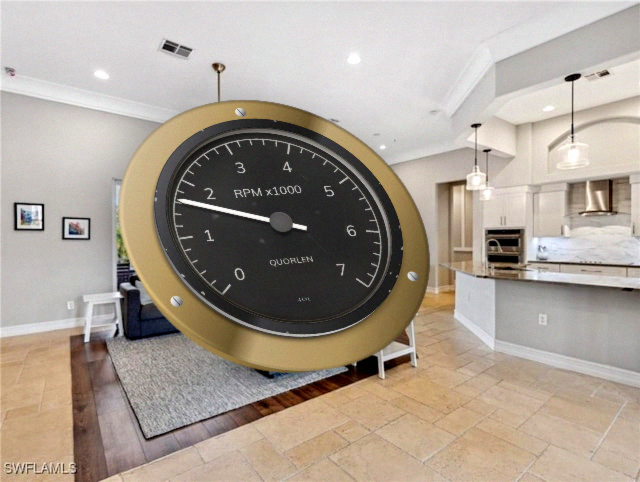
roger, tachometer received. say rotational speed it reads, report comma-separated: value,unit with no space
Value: 1600,rpm
